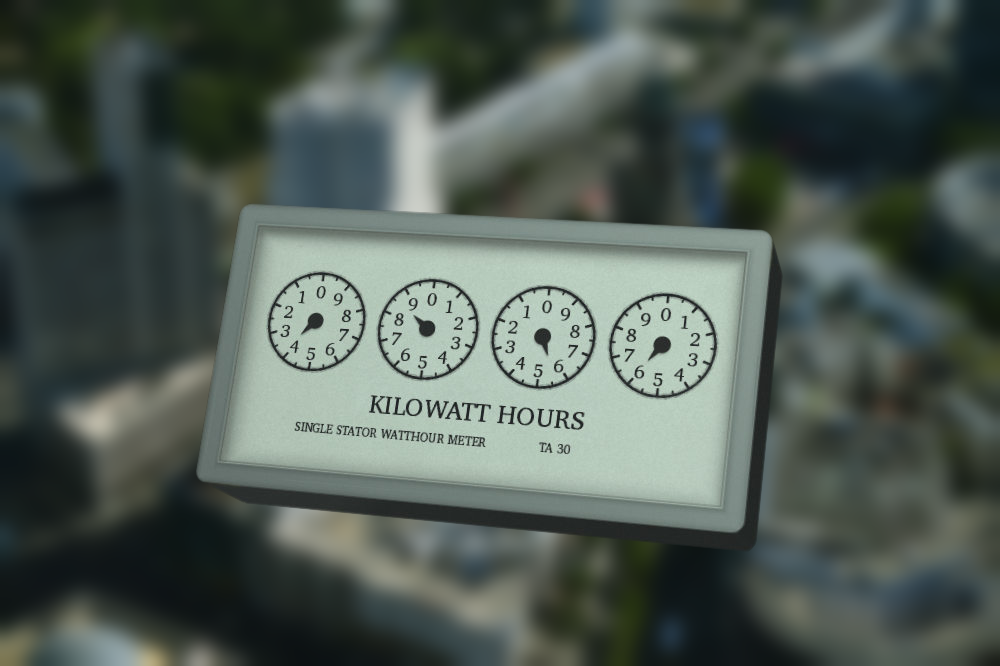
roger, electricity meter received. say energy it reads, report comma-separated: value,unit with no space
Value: 3856,kWh
